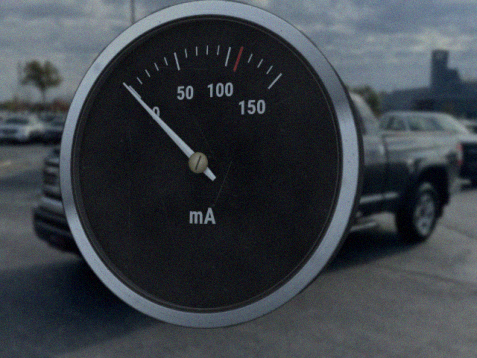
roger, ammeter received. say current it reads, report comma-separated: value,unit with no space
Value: 0,mA
